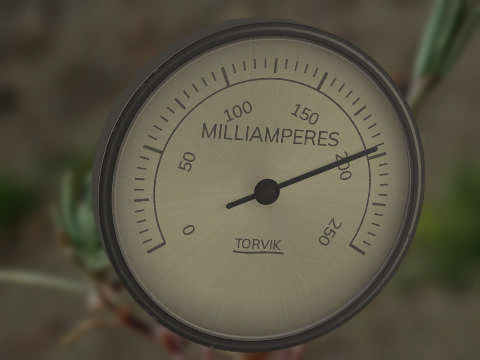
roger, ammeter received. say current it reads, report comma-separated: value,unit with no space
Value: 195,mA
